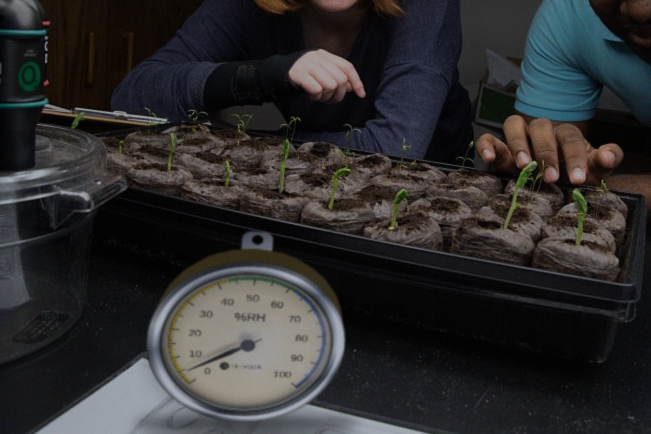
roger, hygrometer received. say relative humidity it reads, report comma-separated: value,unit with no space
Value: 5,%
